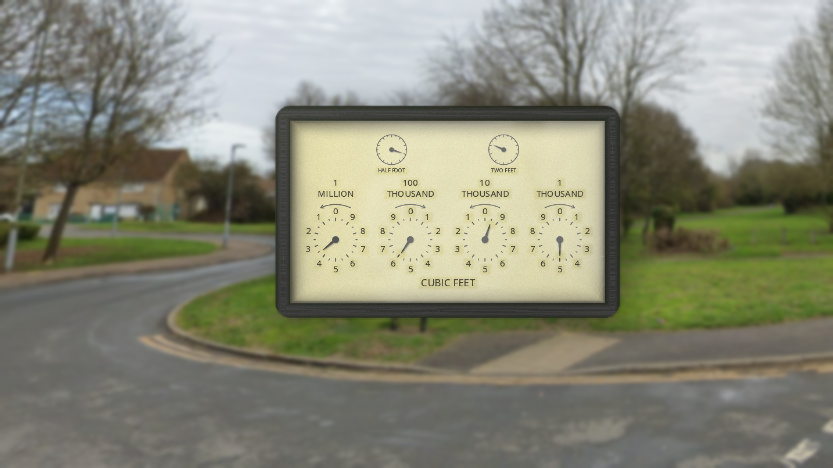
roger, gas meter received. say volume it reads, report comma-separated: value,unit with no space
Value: 359500,ft³
